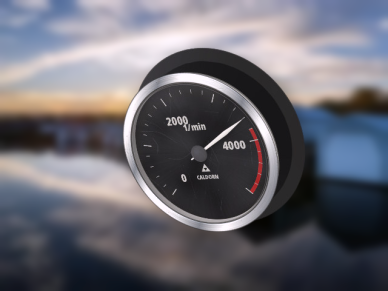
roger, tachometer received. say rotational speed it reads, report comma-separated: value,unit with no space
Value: 3600,rpm
